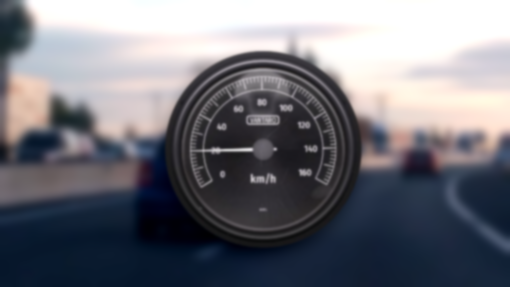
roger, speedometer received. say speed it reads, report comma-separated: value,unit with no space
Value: 20,km/h
